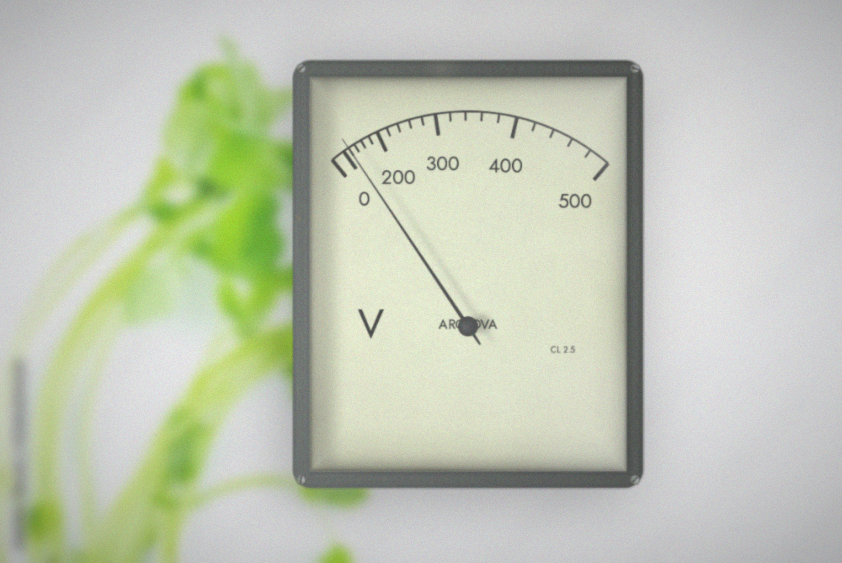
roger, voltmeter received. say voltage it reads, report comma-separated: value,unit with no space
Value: 120,V
